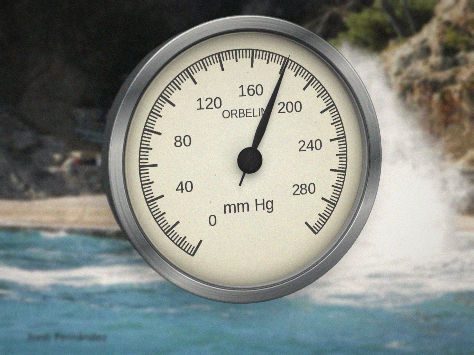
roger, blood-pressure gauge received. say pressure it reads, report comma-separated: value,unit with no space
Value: 180,mmHg
